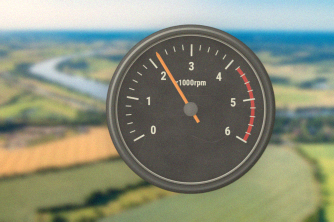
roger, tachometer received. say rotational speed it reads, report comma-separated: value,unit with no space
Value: 2200,rpm
